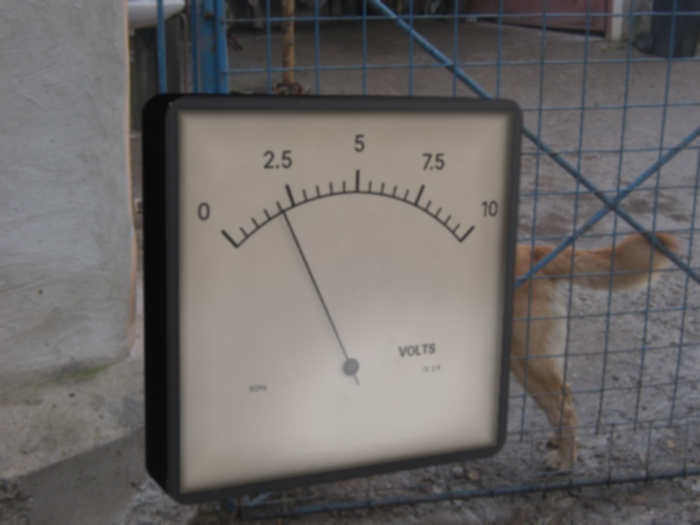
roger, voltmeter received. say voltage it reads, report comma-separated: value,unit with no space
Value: 2,V
